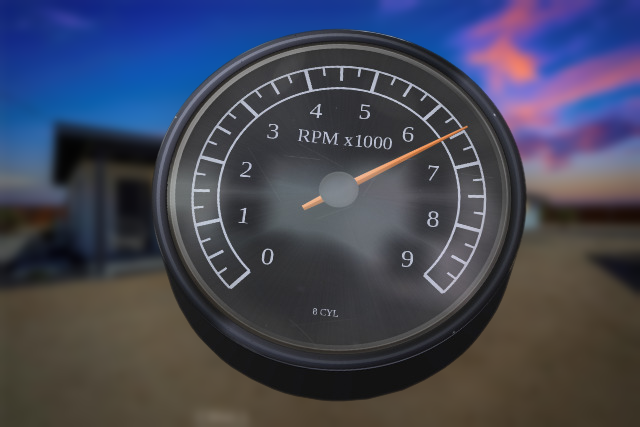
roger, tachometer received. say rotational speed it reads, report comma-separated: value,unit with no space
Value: 6500,rpm
